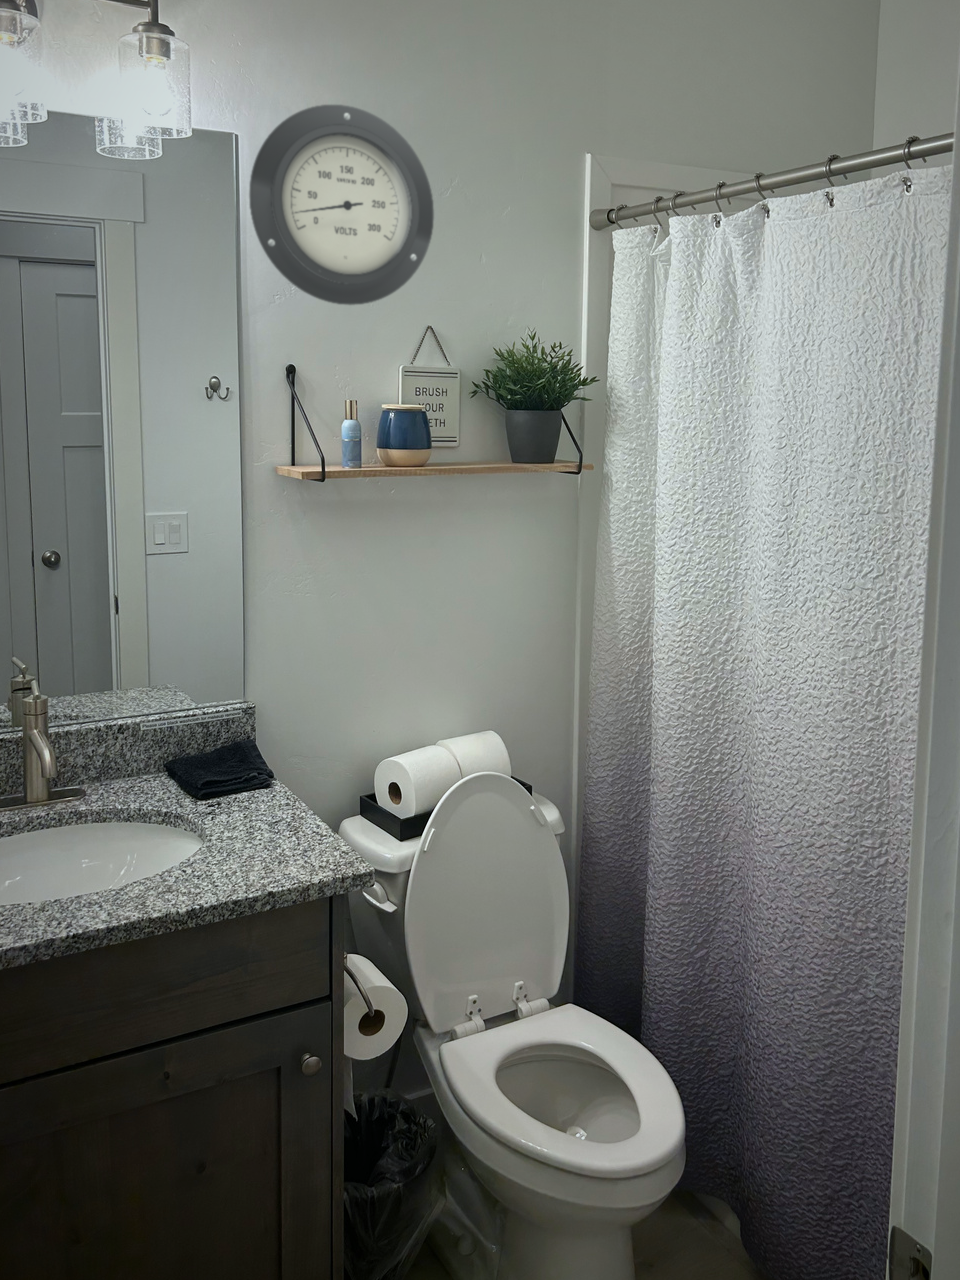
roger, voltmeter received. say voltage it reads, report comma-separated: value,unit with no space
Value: 20,V
